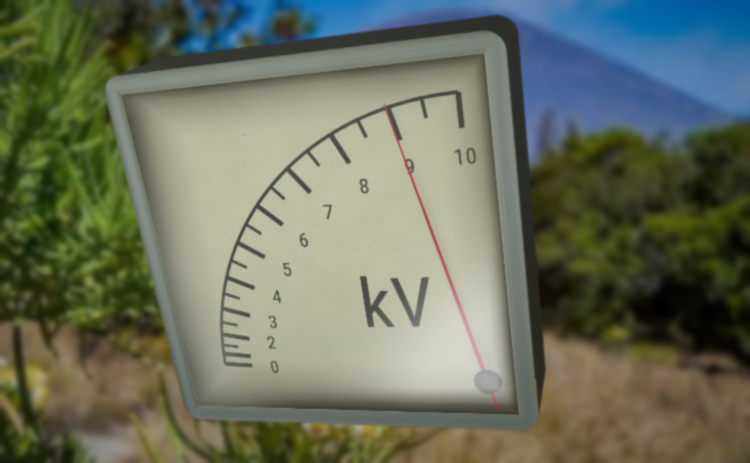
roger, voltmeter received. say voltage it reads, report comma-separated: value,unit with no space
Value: 9,kV
